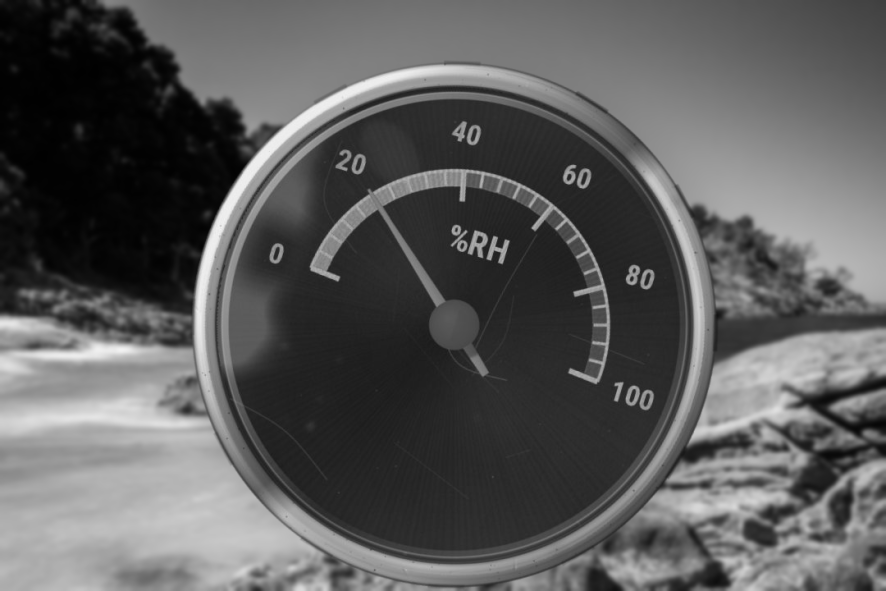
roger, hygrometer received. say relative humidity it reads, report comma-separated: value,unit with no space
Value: 20,%
